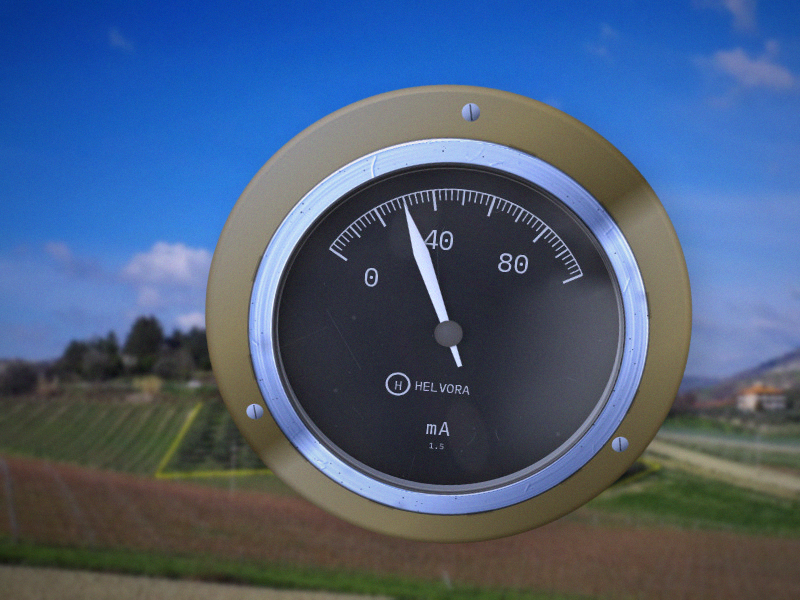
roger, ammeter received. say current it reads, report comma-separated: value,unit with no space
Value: 30,mA
